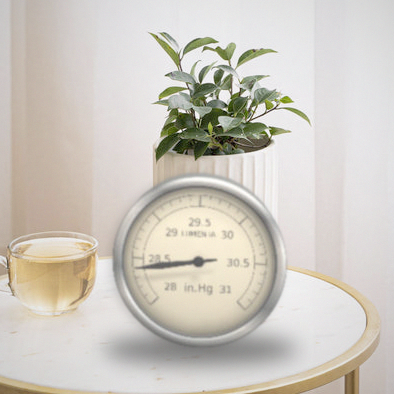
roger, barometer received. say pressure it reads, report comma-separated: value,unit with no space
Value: 28.4,inHg
